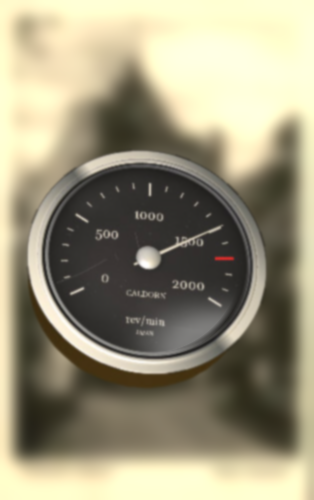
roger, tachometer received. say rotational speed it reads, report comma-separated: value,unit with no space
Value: 1500,rpm
